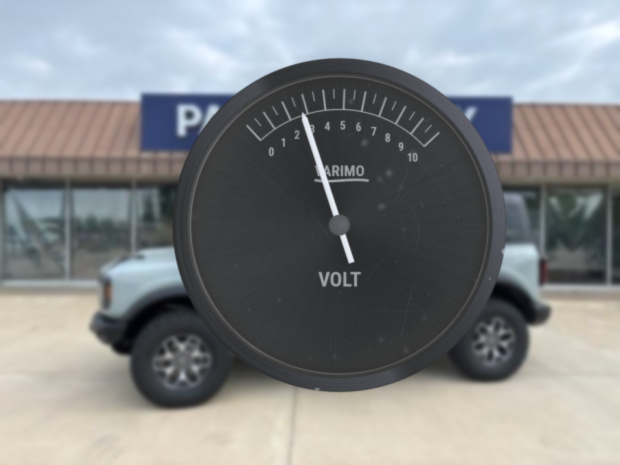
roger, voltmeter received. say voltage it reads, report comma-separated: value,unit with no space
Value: 2.75,V
